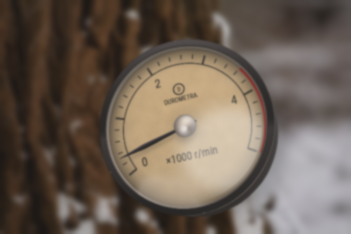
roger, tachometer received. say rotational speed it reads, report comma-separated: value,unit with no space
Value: 300,rpm
